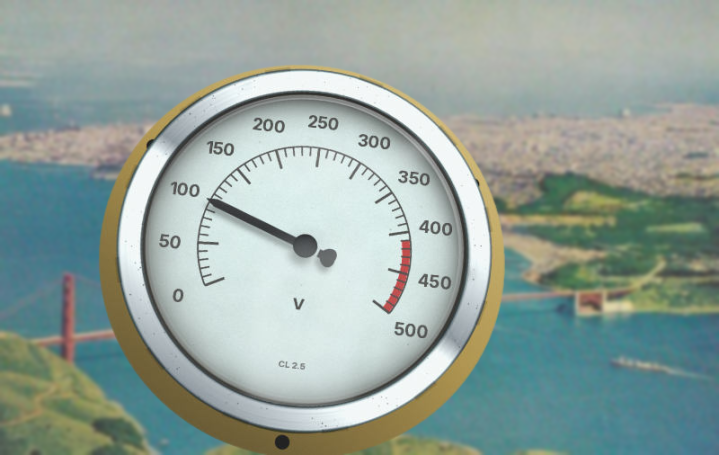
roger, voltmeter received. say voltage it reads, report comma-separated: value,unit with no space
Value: 100,V
